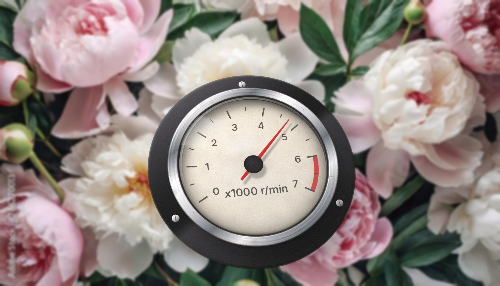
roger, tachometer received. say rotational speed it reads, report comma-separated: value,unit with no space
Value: 4750,rpm
